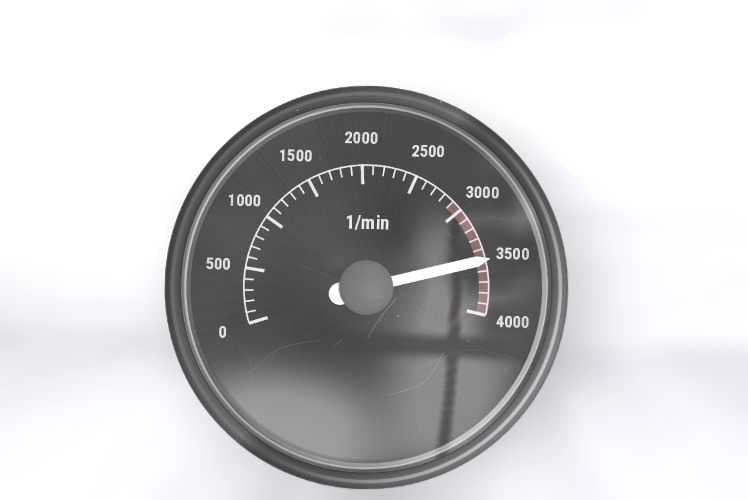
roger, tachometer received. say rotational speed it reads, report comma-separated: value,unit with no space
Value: 3500,rpm
